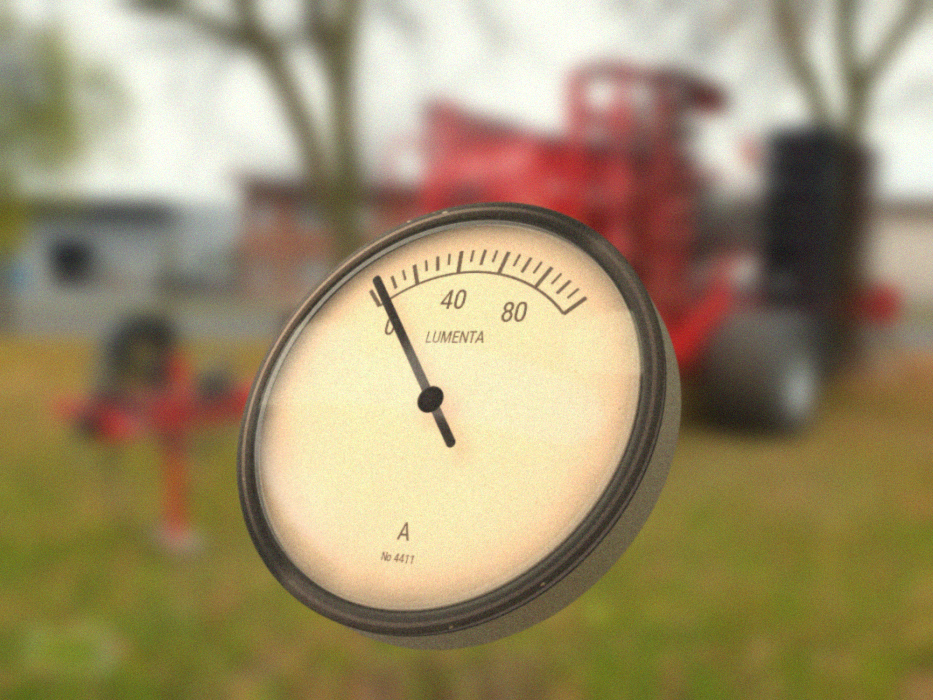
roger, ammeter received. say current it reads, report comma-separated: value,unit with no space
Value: 5,A
